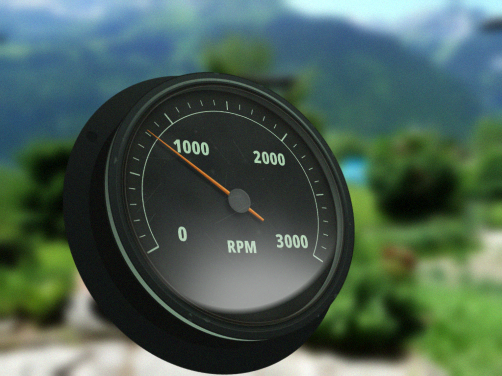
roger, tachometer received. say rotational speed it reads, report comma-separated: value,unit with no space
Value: 800,rpm
